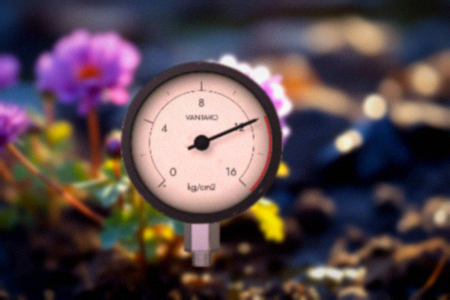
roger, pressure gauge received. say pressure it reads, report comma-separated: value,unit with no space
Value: 12,kg/cm²
